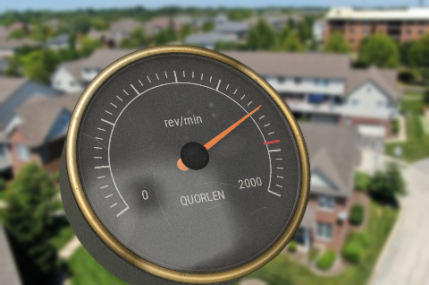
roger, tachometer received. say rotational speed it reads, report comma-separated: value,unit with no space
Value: 1500,rpm
